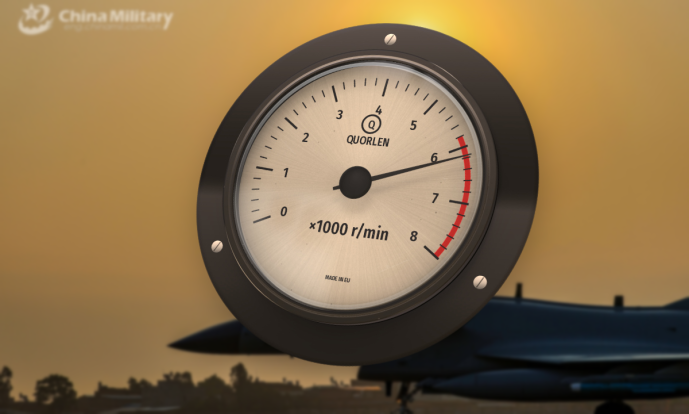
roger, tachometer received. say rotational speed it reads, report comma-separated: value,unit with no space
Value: 6200,rpm
